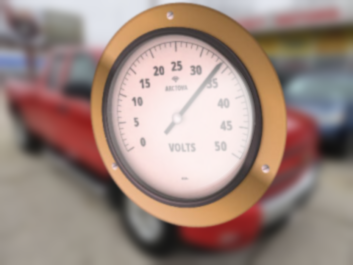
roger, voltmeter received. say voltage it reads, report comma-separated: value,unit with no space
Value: 34,V
